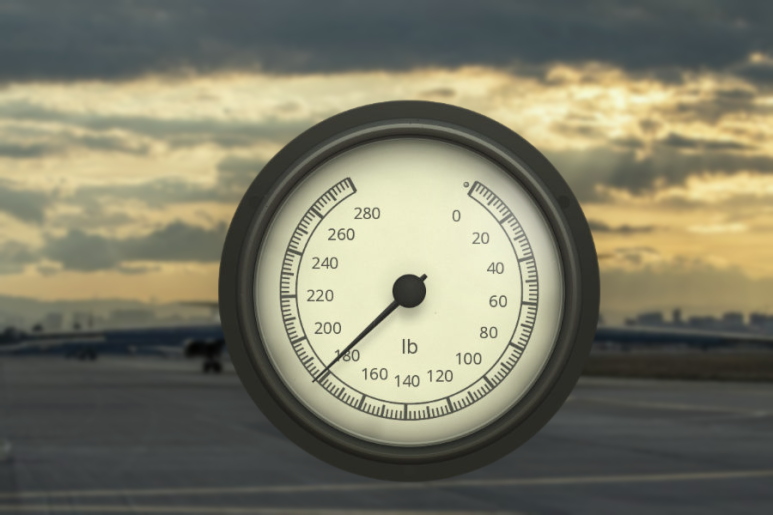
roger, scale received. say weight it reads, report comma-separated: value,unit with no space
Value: 182,lb
